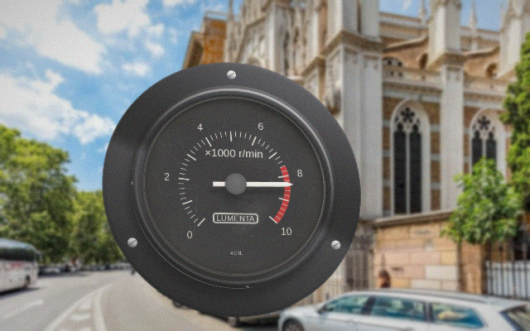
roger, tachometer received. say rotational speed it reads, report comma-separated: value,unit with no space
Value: 8400,rpm
